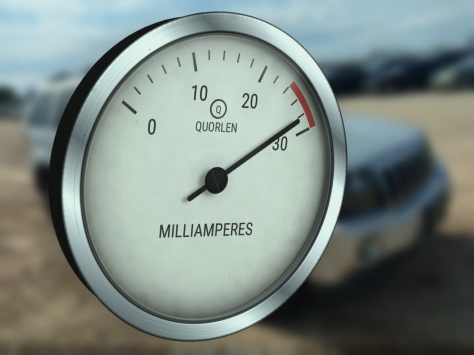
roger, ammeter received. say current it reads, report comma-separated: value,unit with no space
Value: 28,mA
